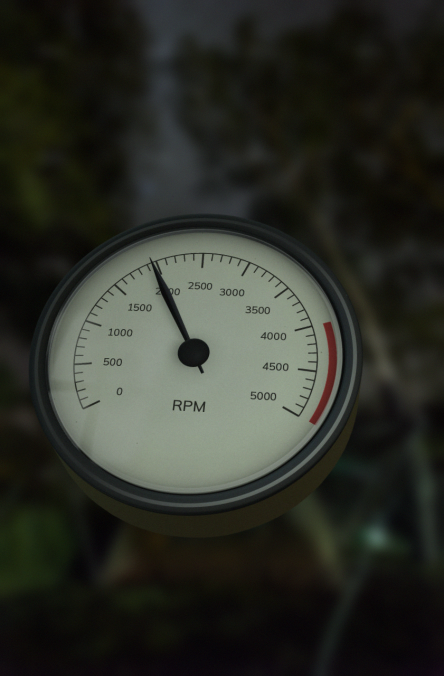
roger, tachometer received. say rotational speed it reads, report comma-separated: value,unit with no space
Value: 1950,rpm
